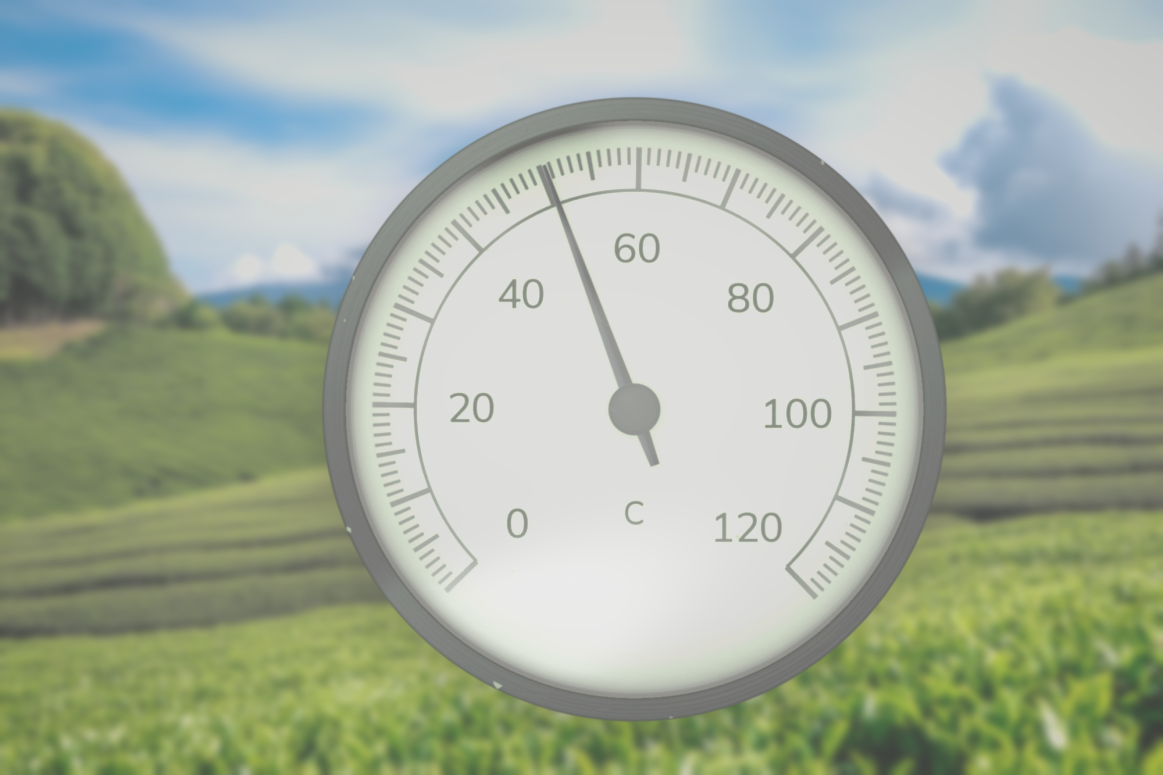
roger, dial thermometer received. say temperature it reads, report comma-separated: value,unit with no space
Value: 50.5,°C
